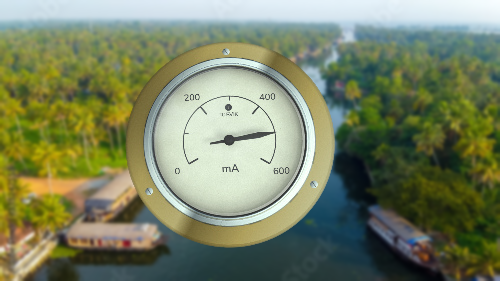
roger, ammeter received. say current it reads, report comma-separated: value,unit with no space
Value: 500,mA
